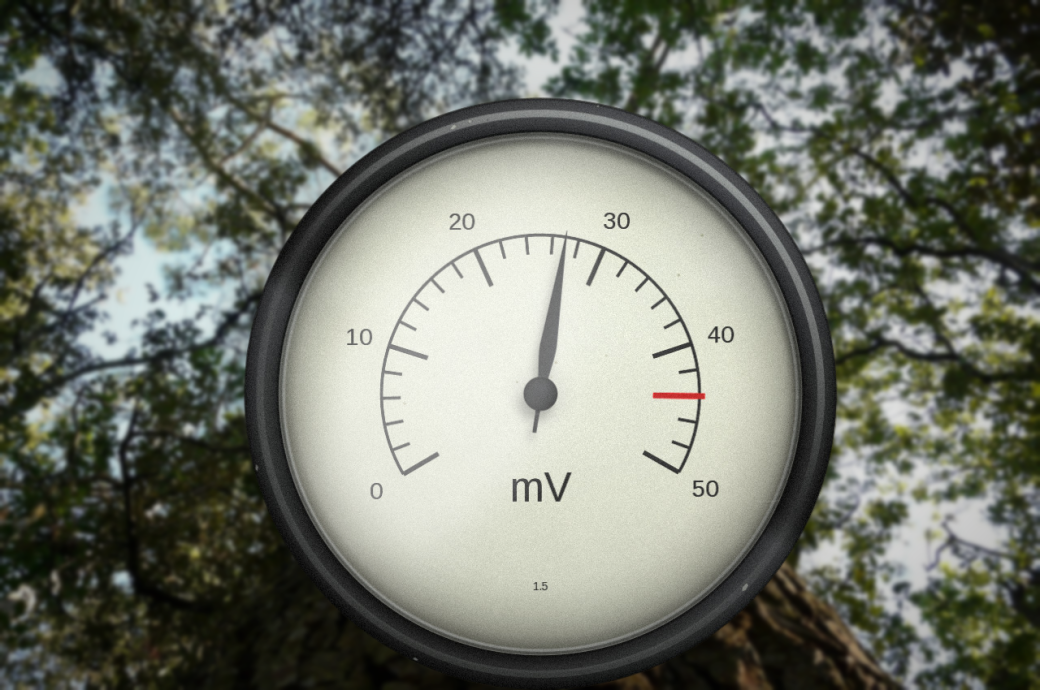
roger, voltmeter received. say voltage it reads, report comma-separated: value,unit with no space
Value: 27,mV
